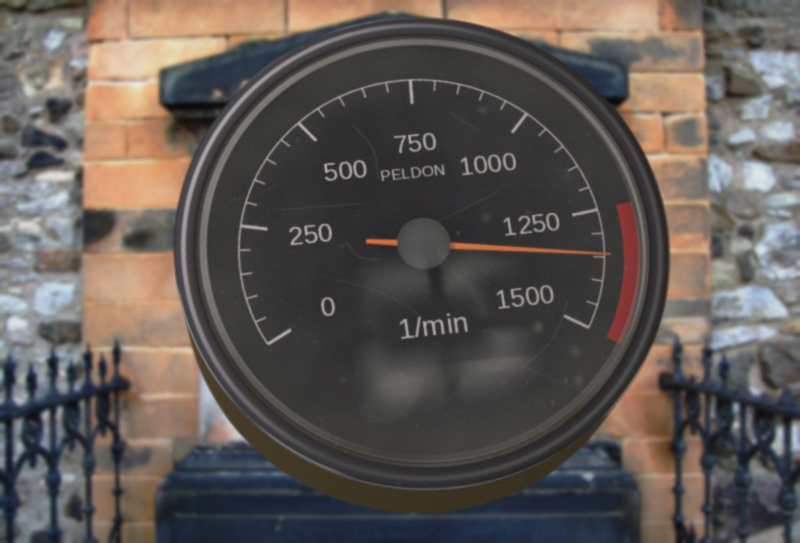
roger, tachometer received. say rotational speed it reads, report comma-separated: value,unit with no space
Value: 1350,rpm
